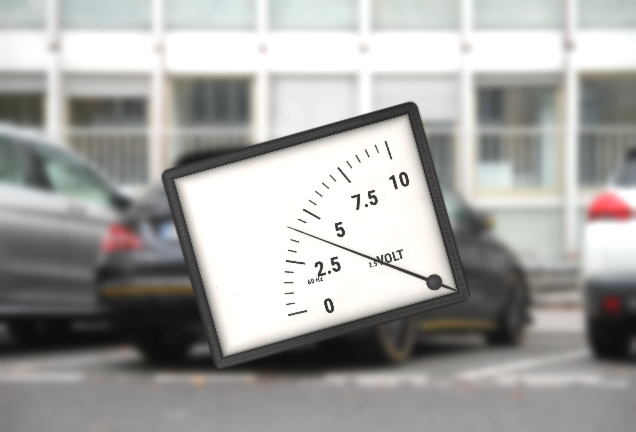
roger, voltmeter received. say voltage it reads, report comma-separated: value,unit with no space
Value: 4,V
